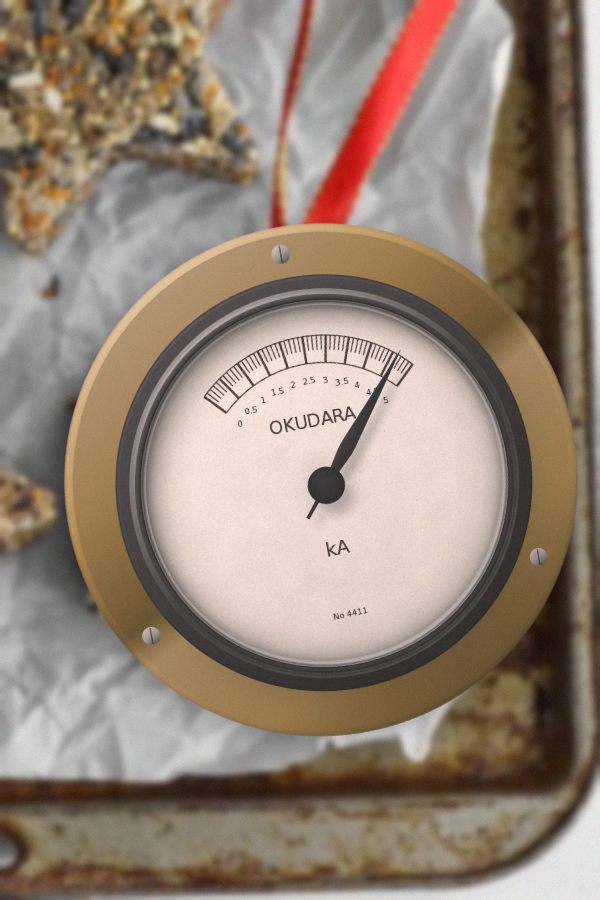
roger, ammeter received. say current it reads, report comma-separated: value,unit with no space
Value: 4.6,kA
